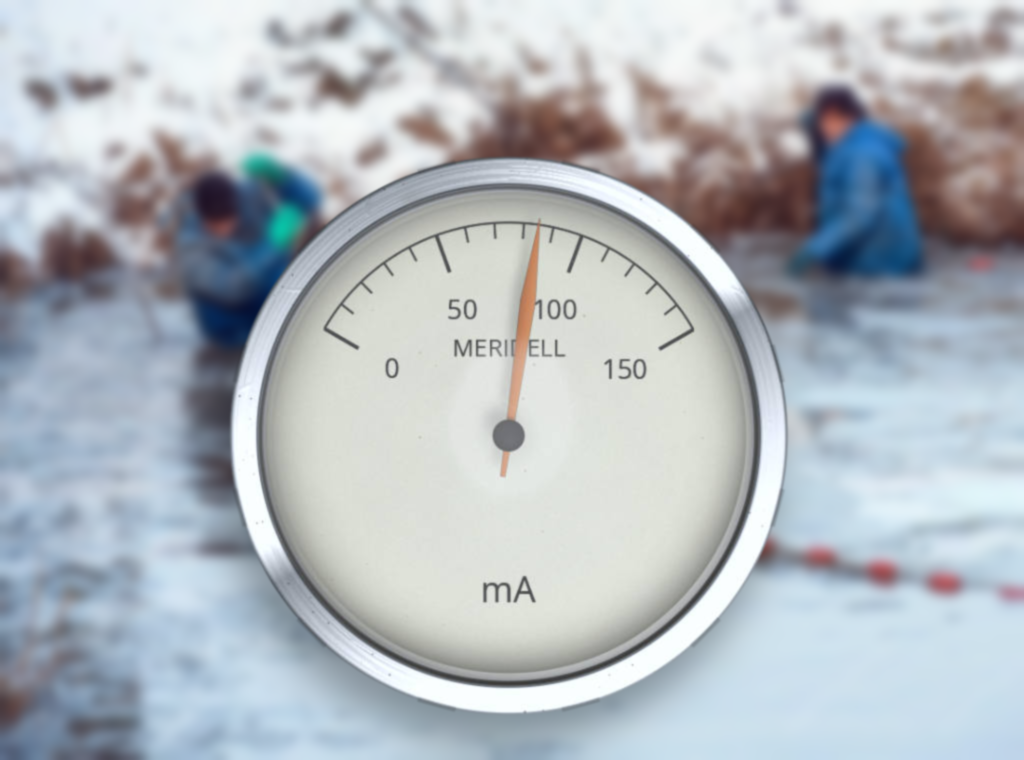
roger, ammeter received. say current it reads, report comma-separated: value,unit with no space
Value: 85,mA
